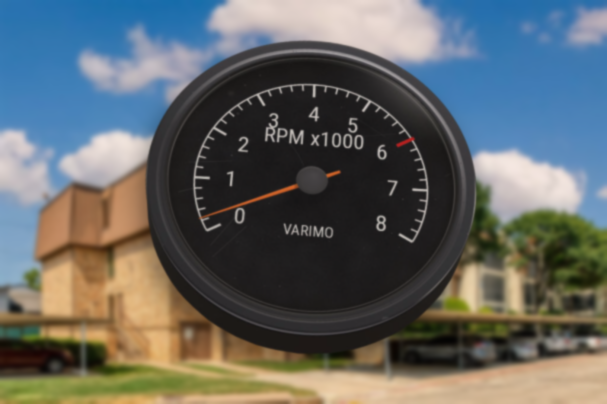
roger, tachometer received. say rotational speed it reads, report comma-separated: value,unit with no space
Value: 200,rpm
